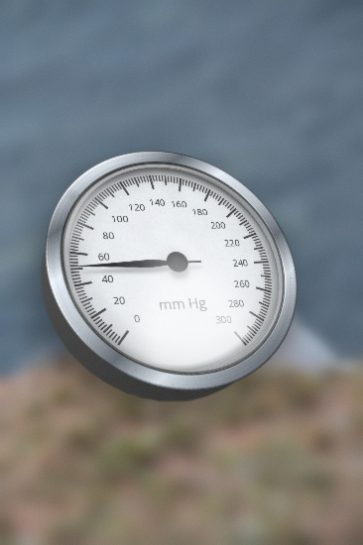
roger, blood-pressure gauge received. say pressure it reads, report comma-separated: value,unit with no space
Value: 50,mmHg
